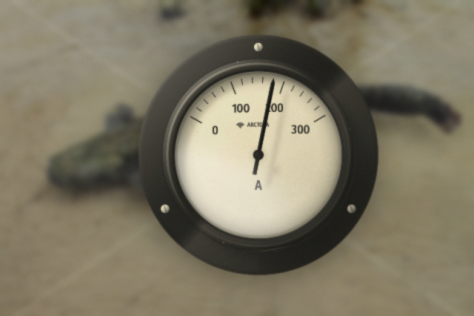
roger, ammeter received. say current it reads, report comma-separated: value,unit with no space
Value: 180,A
